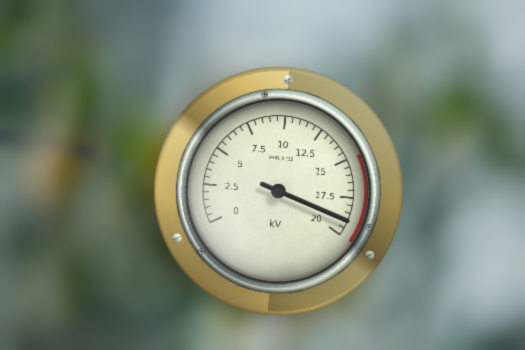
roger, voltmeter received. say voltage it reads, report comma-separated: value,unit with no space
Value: 19,kV
